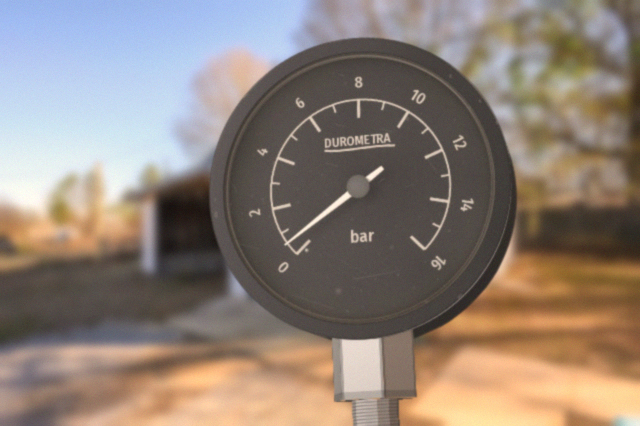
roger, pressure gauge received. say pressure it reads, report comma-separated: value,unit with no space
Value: 0.5,bar
